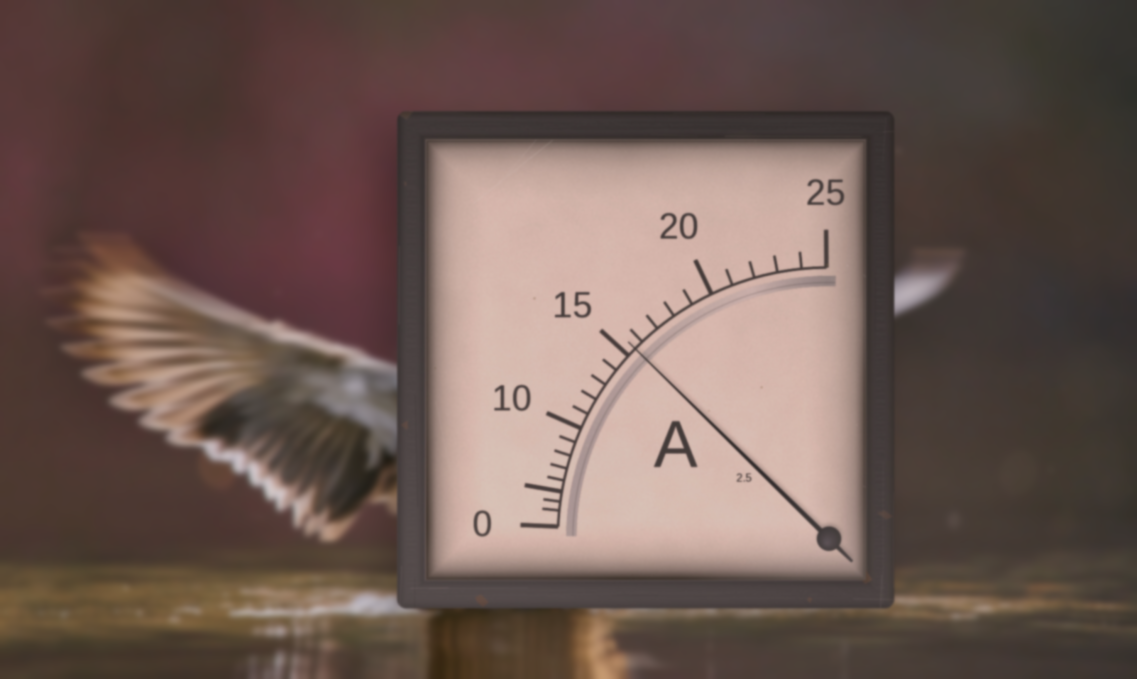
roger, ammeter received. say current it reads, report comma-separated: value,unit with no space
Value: 15.5,A
